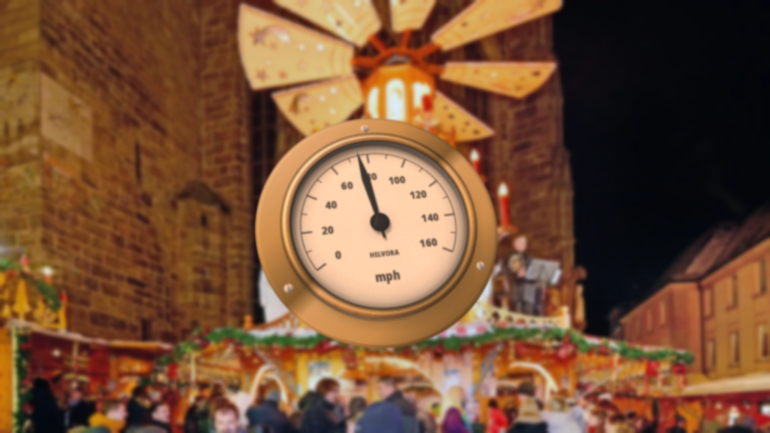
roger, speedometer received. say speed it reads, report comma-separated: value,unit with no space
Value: 75,mph
